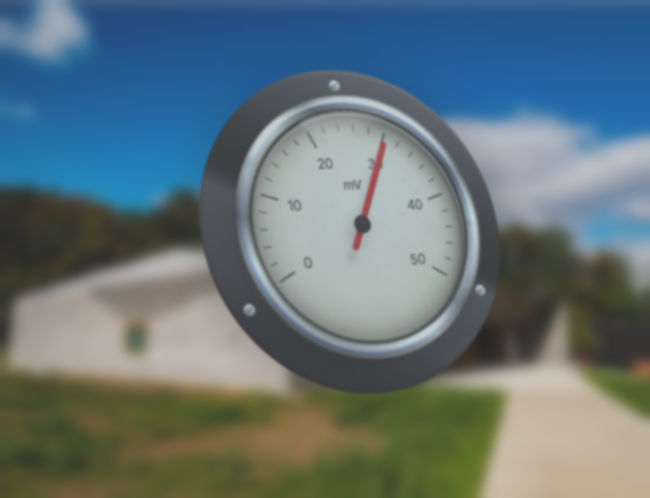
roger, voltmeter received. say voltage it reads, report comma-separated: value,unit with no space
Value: 30,mV
